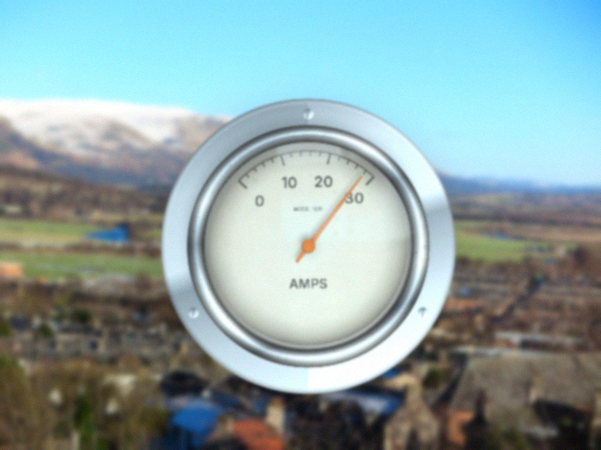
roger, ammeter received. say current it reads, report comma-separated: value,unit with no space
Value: 28,A
